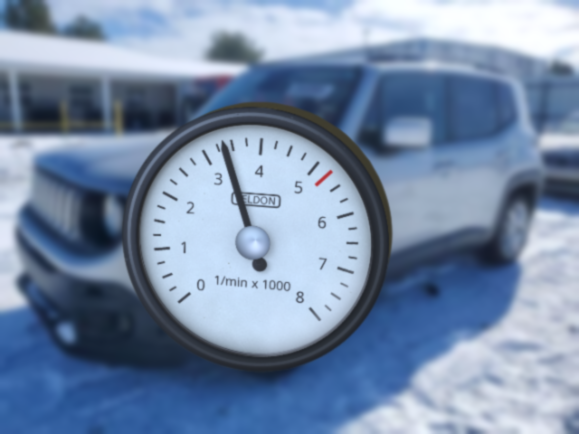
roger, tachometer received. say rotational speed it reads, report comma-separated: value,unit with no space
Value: 3375,rpm
